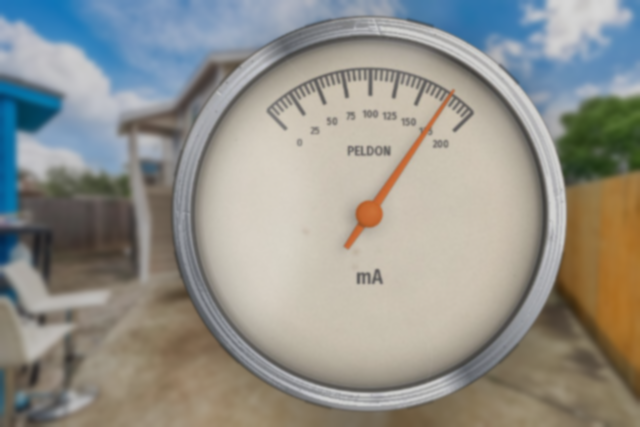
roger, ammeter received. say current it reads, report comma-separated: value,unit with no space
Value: 175,mA
